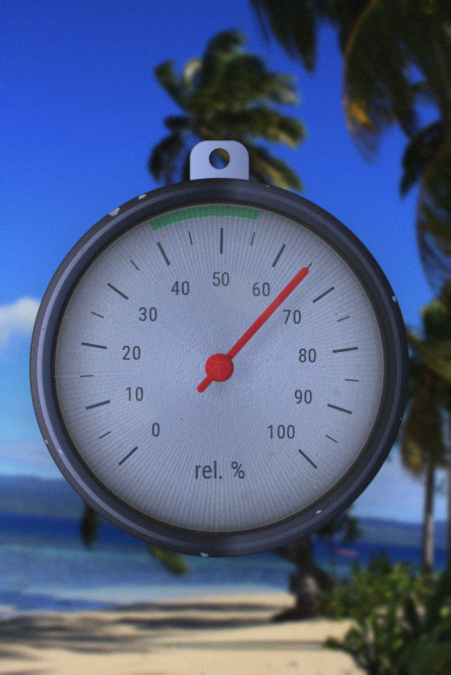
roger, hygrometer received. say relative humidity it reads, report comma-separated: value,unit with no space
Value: 65,%
